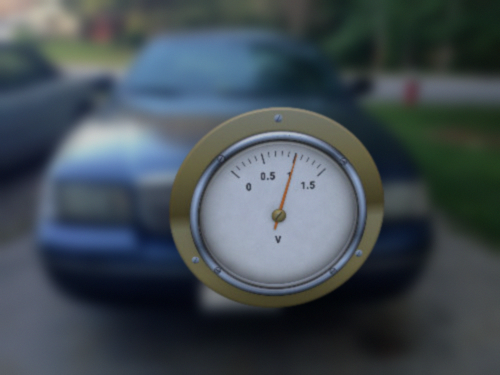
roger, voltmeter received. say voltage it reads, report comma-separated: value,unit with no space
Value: 1,V
